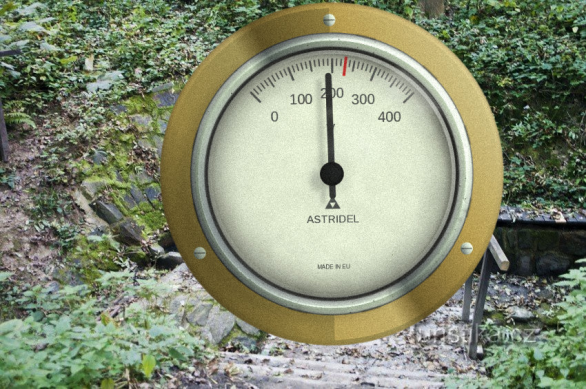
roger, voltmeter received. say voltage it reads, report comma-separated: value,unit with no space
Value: 190,V
